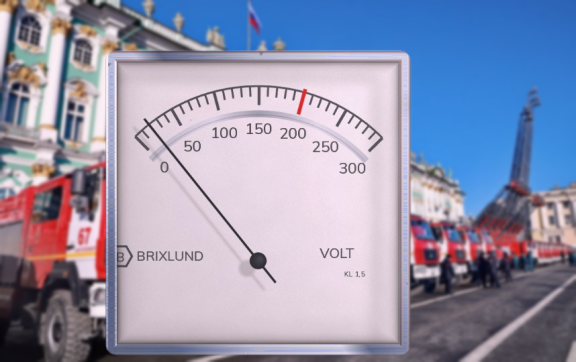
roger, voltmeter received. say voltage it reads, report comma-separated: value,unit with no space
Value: 20,V
